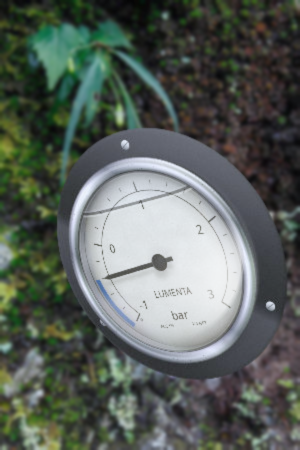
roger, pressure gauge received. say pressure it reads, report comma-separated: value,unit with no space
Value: -0.4,bar
